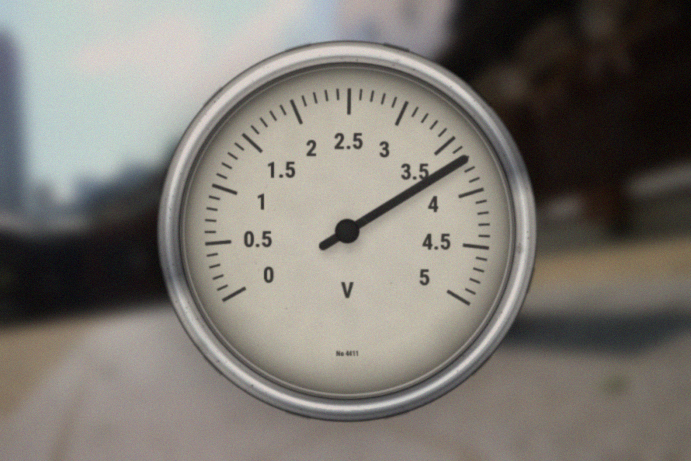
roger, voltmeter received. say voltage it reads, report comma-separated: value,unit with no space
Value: 3.7,V
